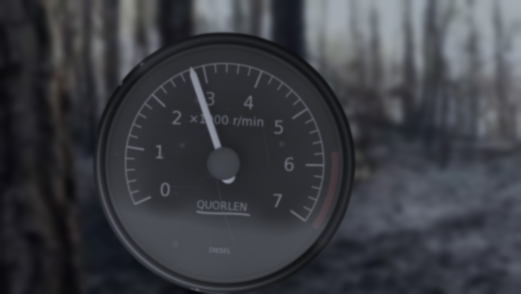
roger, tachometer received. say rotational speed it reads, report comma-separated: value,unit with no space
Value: 2800,rpm
